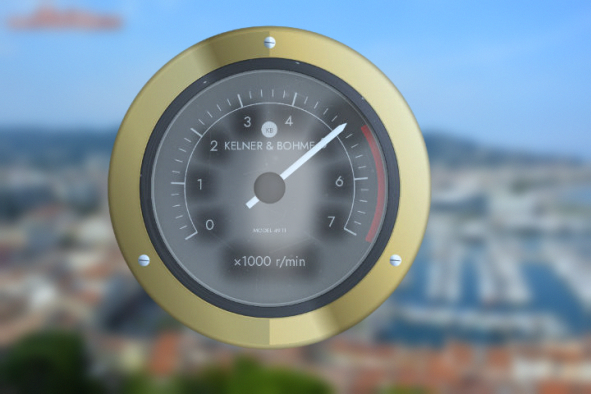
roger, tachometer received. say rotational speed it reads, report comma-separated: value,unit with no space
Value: 5000,rpm
